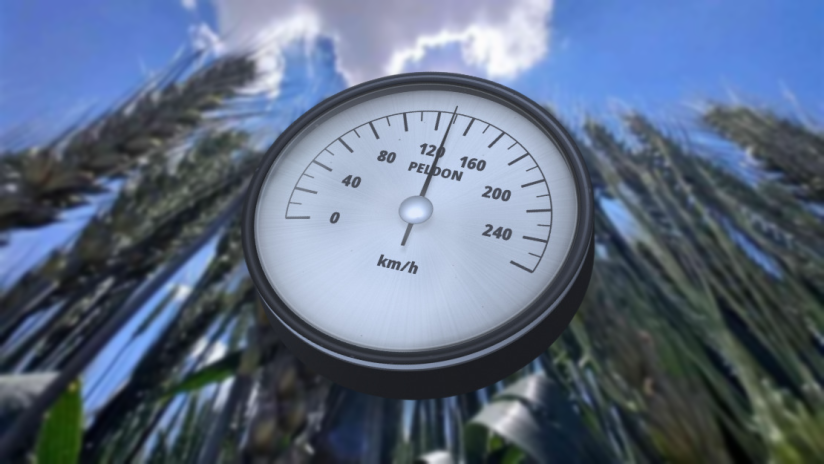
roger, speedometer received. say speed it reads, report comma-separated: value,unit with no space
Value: 130,km/h
